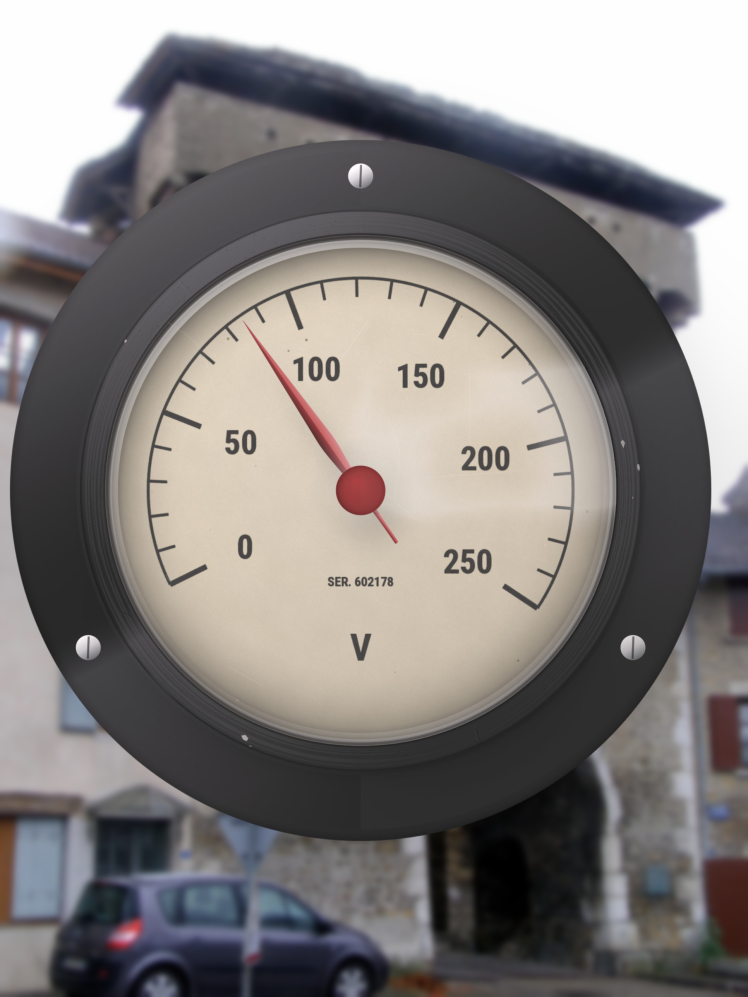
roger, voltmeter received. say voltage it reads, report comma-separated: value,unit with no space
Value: 85,V
